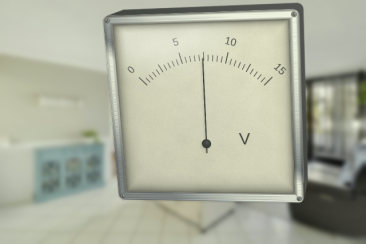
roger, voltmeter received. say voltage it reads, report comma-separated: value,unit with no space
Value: 7.5,V
